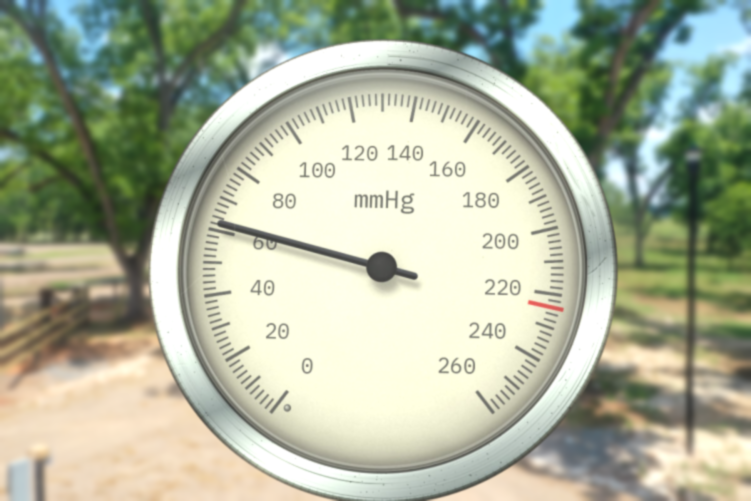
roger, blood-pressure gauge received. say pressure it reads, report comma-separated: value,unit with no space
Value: 62,mmHg
